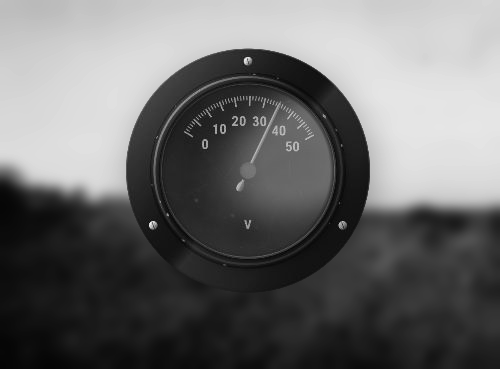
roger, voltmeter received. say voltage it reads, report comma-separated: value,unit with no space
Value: 35,V
